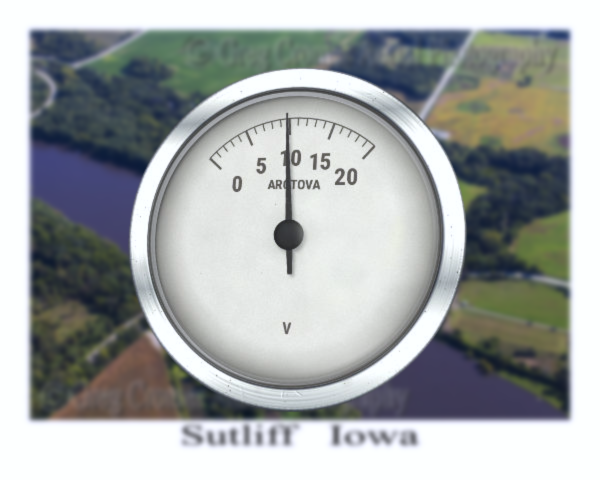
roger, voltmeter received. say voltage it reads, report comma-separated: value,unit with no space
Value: 10,V
